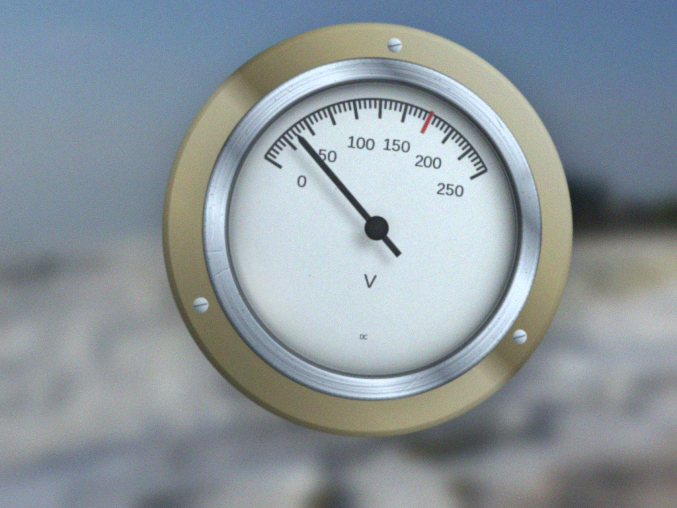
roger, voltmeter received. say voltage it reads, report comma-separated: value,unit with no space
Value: 35,V
